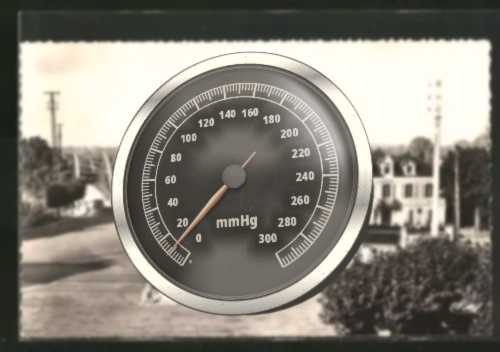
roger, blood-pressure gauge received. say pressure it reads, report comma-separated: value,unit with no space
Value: 10,mmHg
